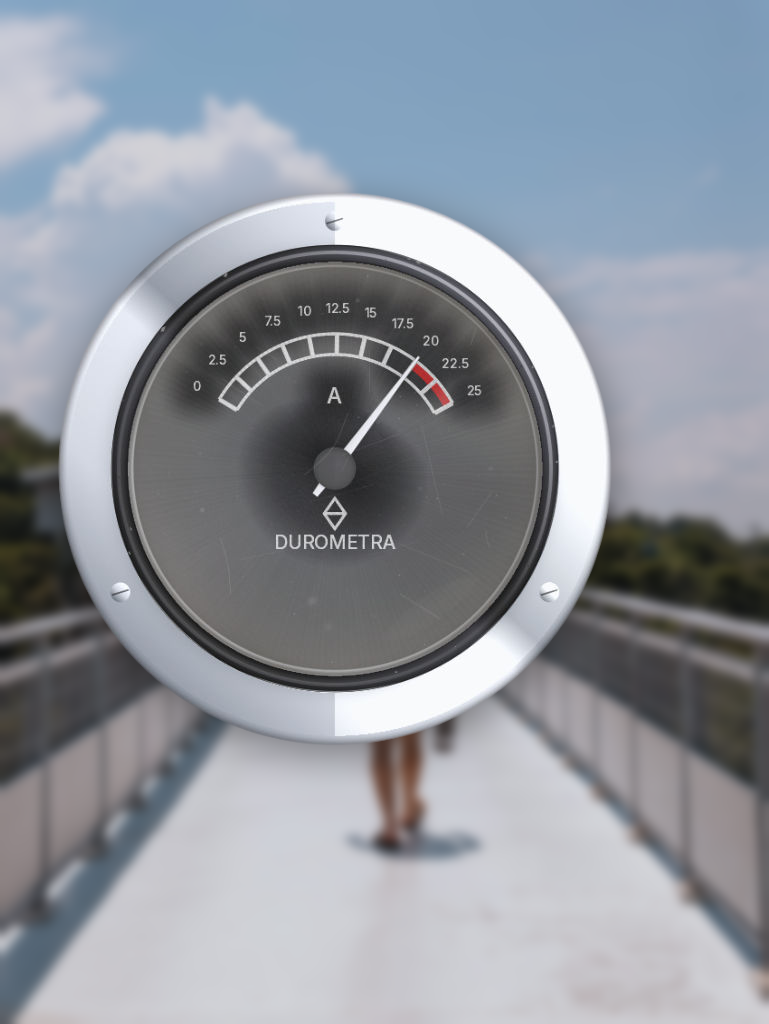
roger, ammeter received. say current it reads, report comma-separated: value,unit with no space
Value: 20,A
